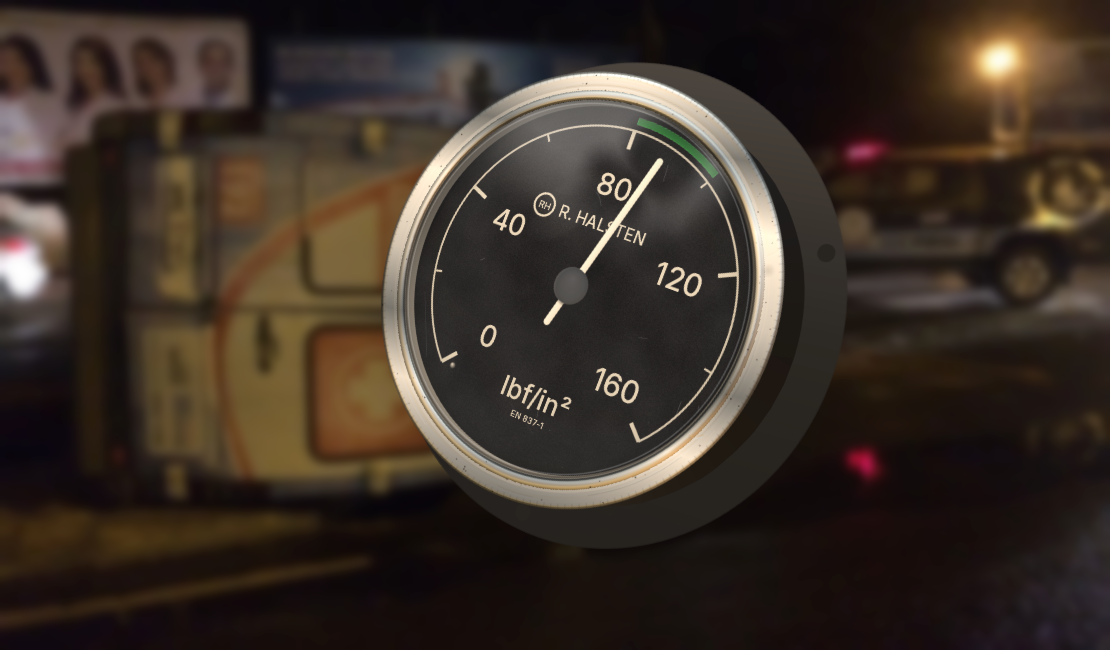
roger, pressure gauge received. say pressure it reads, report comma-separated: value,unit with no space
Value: 90,psi
